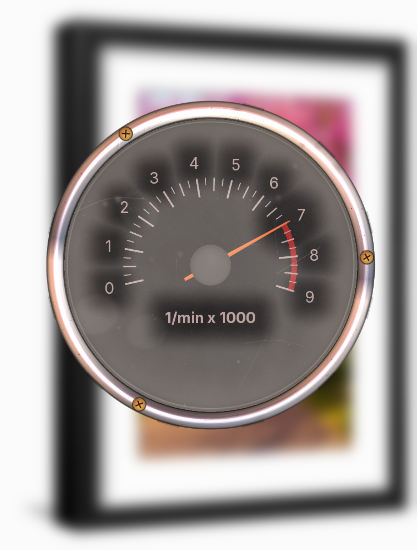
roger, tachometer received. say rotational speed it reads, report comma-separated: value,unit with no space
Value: 7000,rpm
